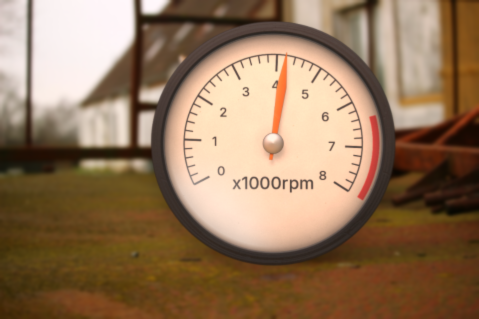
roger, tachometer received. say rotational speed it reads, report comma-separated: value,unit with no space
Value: 4200,rpm
